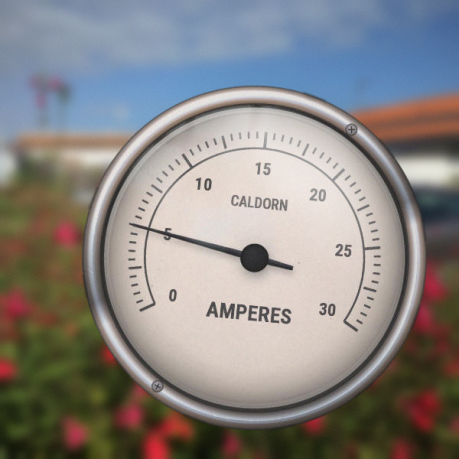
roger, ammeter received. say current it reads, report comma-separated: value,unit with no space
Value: 5,A
